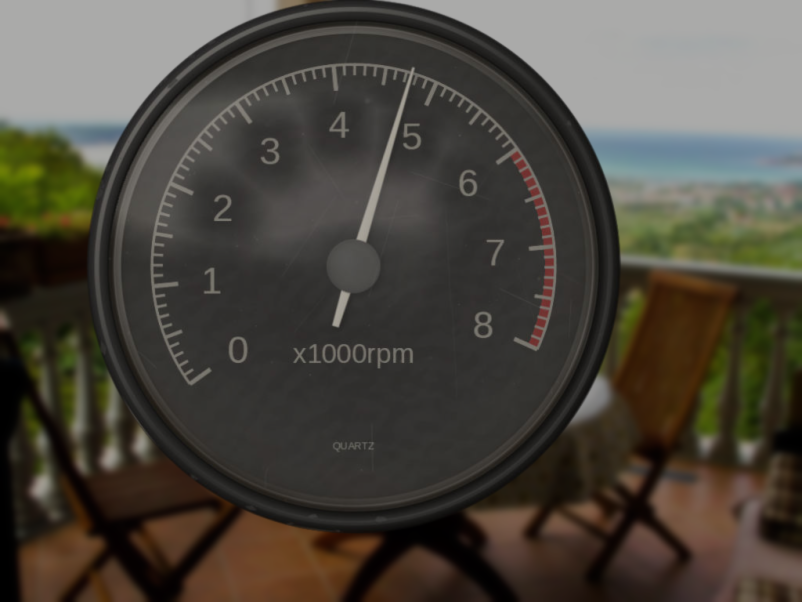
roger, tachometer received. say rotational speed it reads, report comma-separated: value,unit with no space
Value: 4750,rpm
